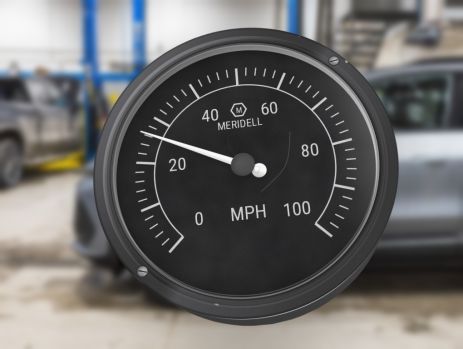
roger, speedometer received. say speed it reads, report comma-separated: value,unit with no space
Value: 26,mph
